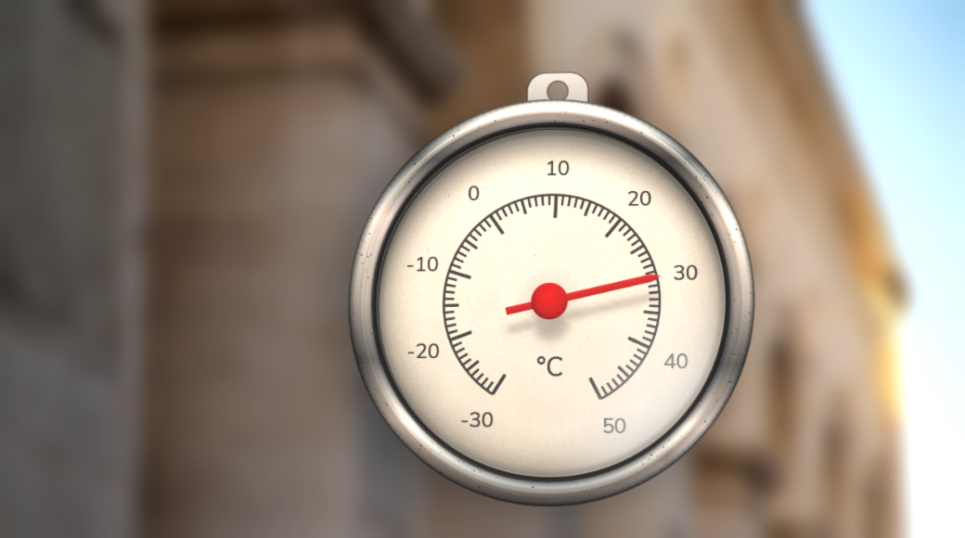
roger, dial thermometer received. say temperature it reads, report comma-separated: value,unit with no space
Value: 30,°C
